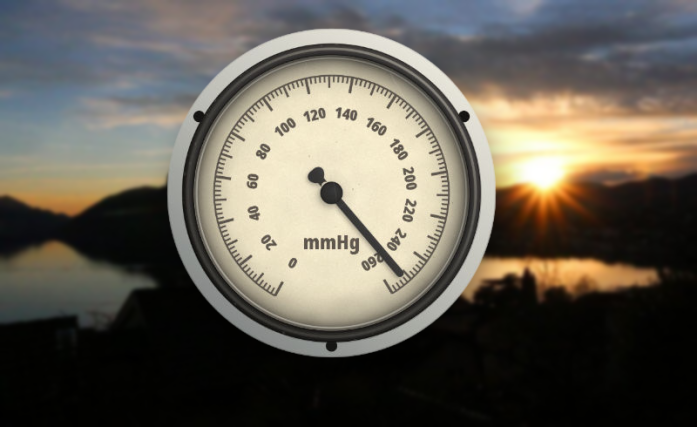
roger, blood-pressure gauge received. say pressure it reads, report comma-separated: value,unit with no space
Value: 252,mmHg
